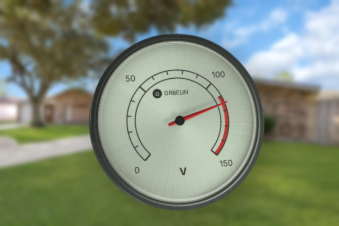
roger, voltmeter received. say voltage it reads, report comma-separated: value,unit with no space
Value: 115,V
